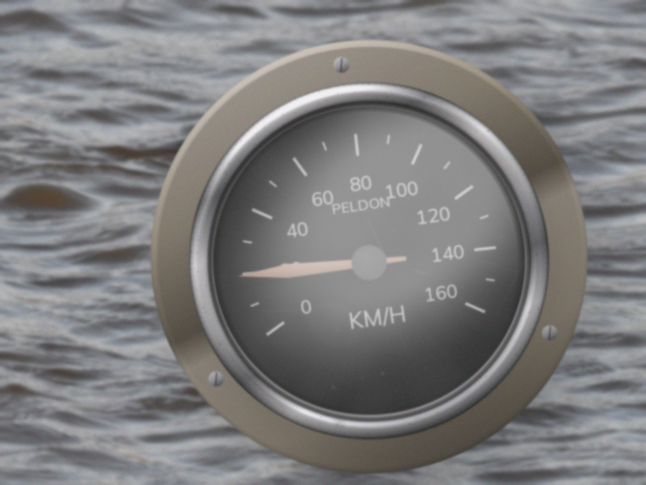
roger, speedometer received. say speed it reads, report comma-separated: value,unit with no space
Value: 20,km/h
